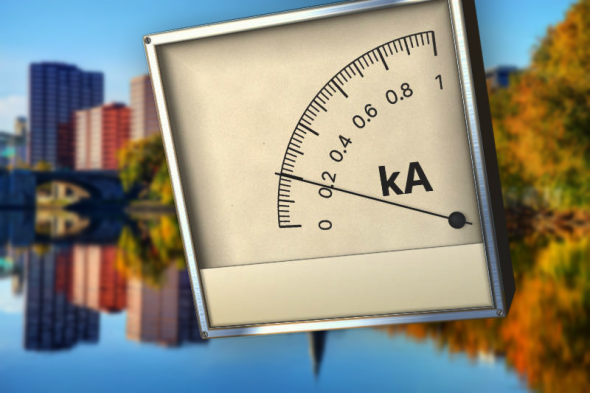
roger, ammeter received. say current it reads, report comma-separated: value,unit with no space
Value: 0.2,kA
